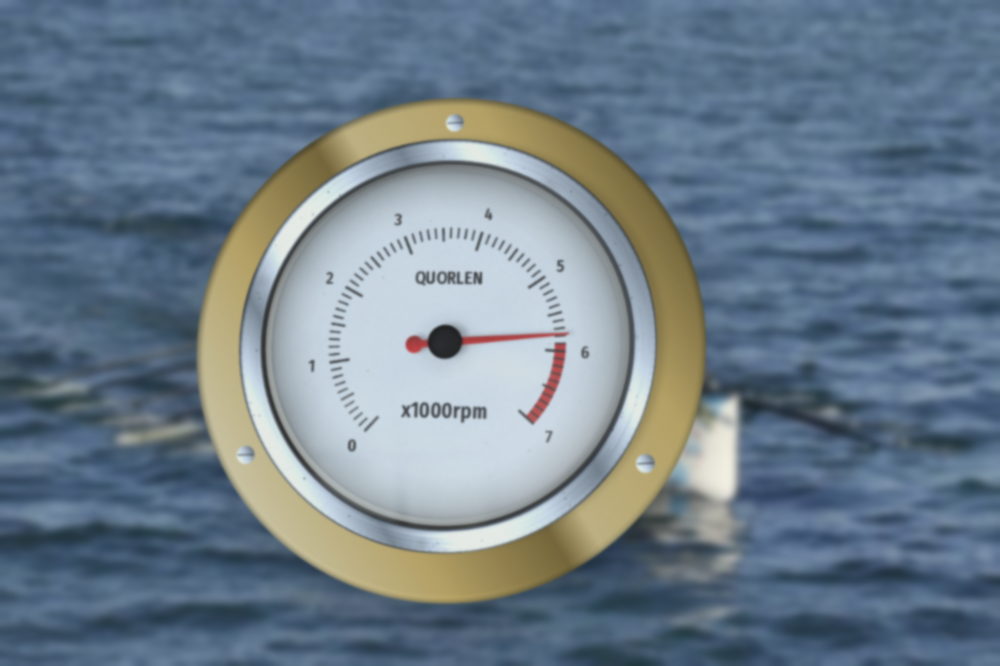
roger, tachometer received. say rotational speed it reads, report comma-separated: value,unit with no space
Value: 5800,rpm
